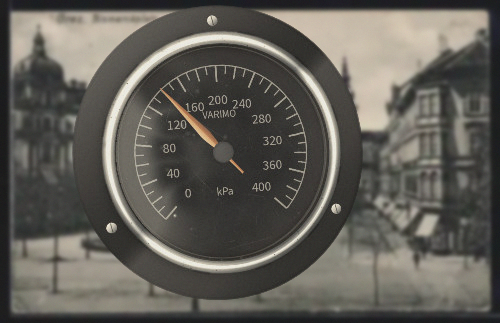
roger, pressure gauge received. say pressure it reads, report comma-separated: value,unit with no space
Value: 140,kPa
